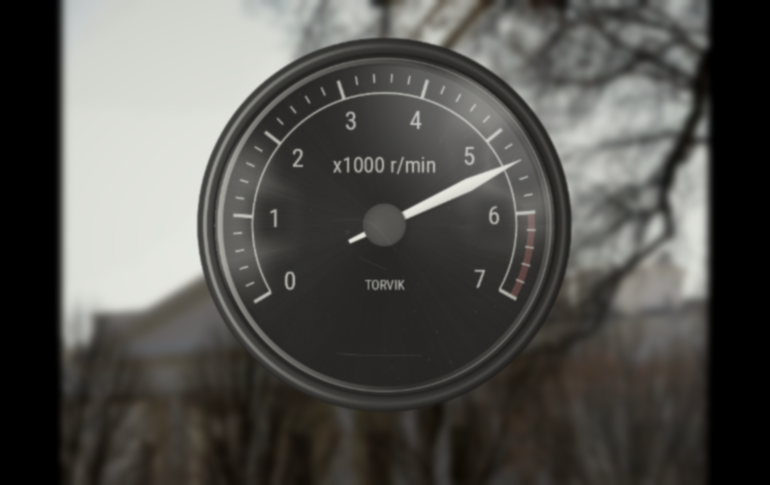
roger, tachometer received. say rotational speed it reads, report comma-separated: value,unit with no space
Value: 5400,rpm
